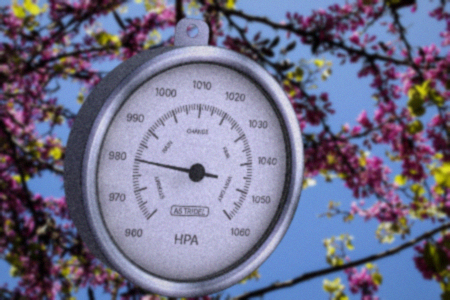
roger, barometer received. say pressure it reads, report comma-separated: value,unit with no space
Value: 980,hPa
